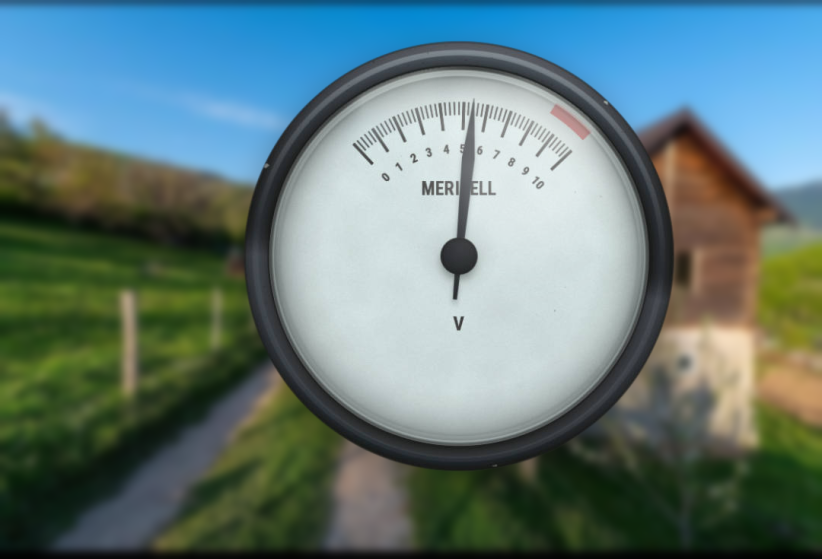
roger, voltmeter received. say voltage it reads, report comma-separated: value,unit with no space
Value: 5.4,V
